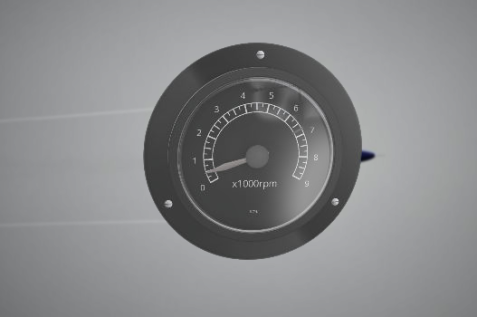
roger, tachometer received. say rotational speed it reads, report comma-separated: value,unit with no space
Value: 500,rpm
